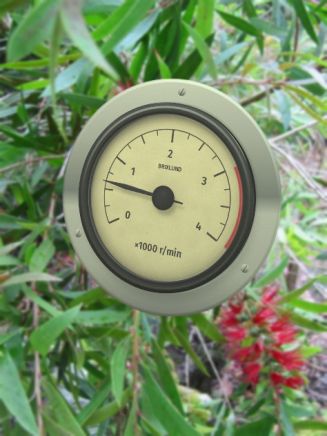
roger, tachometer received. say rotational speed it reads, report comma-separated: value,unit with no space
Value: 625,rpm
